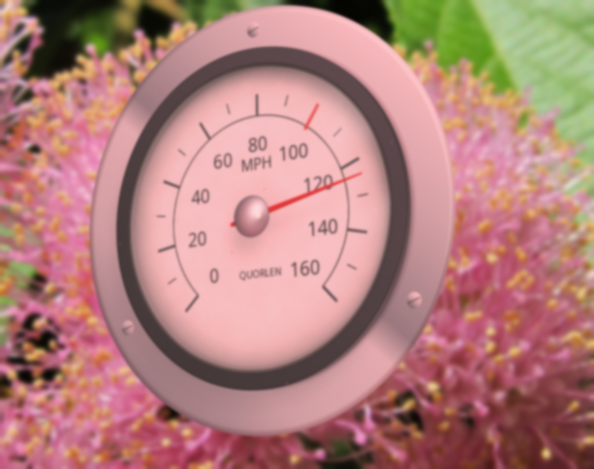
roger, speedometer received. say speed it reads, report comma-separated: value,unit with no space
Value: 125,mph
